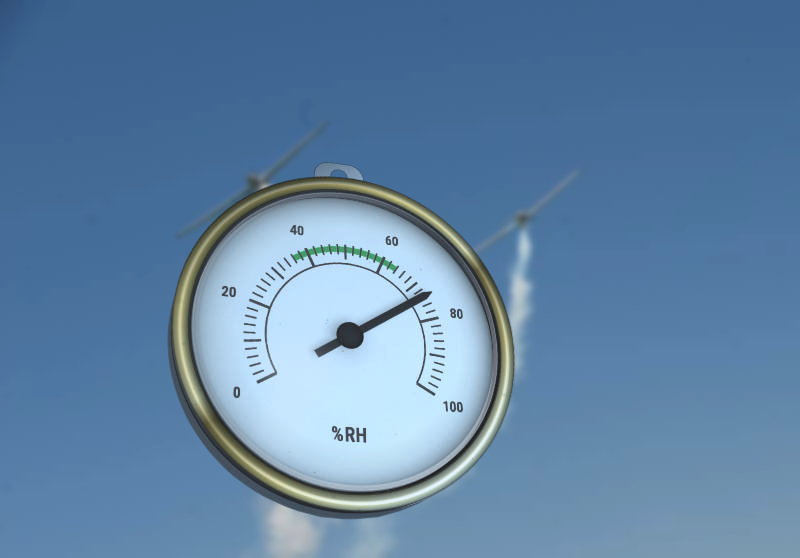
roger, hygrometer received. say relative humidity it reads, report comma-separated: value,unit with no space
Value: 74,%
